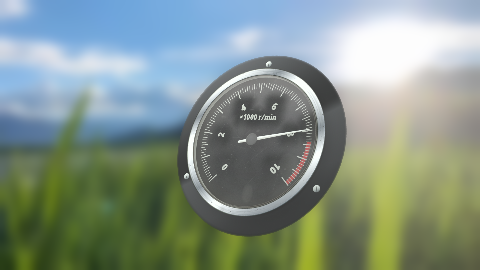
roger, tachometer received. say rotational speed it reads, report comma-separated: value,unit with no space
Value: 8000,rpm
